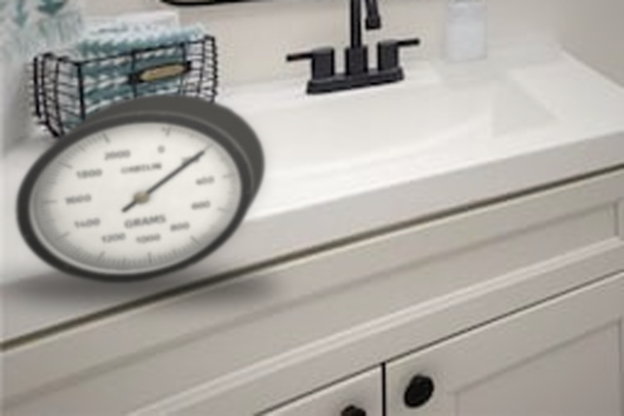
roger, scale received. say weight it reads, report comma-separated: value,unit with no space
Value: 200,g
